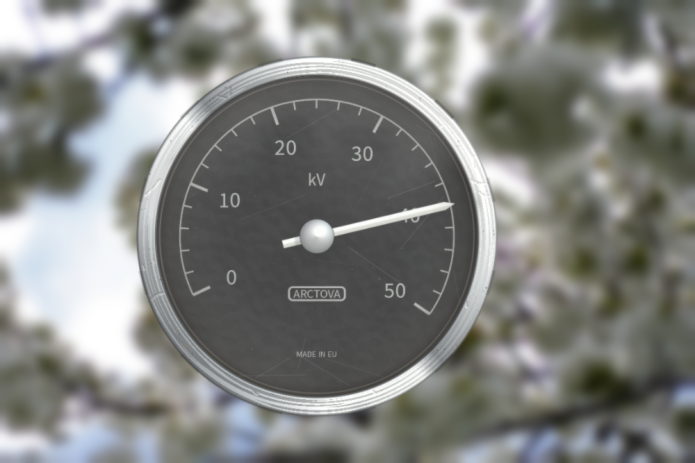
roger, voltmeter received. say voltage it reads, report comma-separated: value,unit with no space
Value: 40,kV
